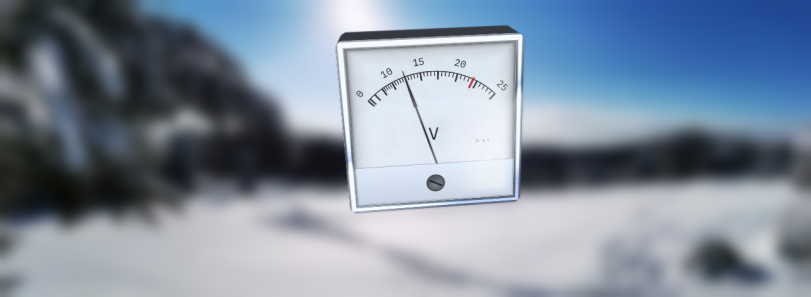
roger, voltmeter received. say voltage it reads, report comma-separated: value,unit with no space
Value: 12.5,V
